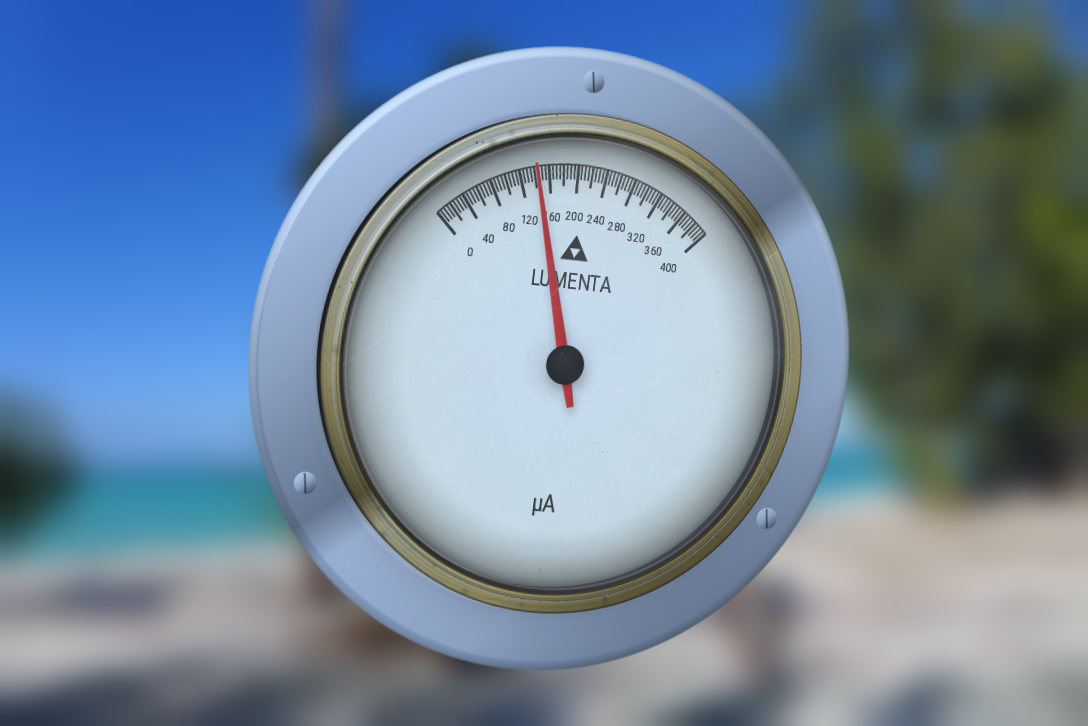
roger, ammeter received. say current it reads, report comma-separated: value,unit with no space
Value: 140,µA
